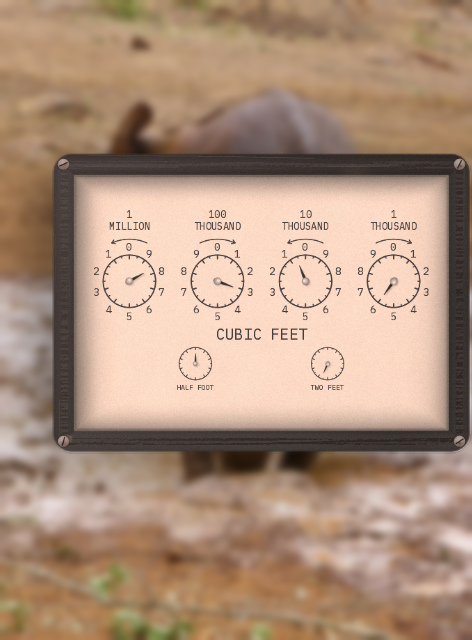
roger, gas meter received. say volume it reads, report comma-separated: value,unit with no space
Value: 830600,ft³
